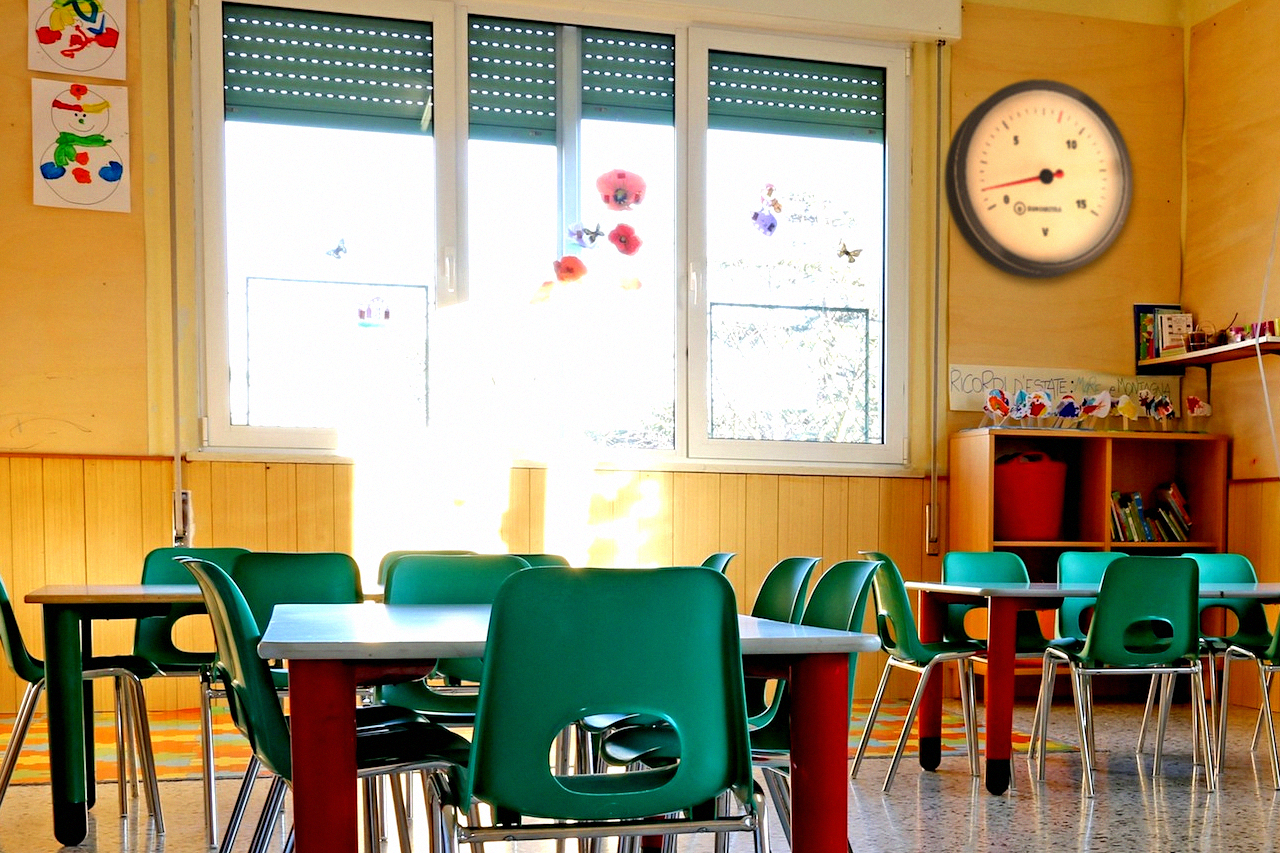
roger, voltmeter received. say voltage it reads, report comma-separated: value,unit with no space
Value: 1,V
